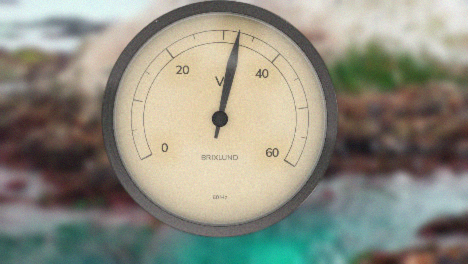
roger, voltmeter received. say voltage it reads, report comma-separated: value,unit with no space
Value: 32.5,V
